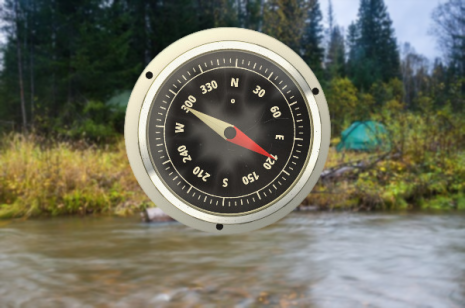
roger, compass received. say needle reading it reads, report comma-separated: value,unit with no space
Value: 115,°
